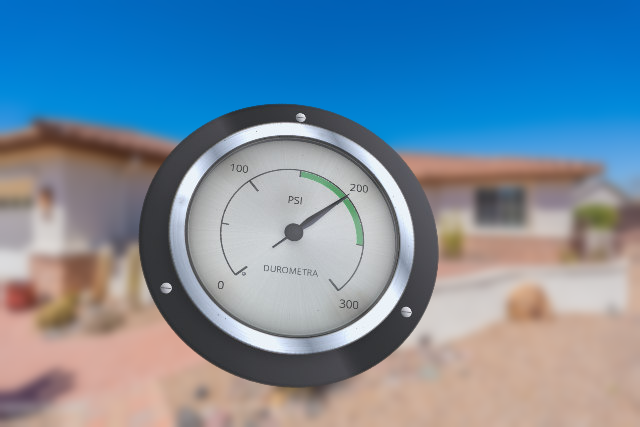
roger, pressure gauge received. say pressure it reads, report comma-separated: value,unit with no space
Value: 200,psi
